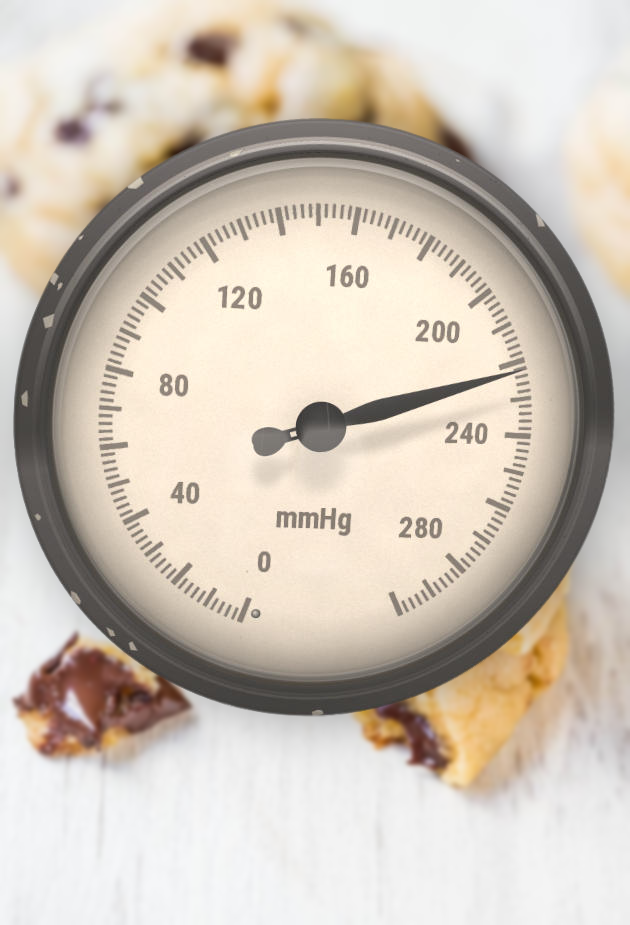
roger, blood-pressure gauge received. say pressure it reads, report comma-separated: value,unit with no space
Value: 222,mmHg
